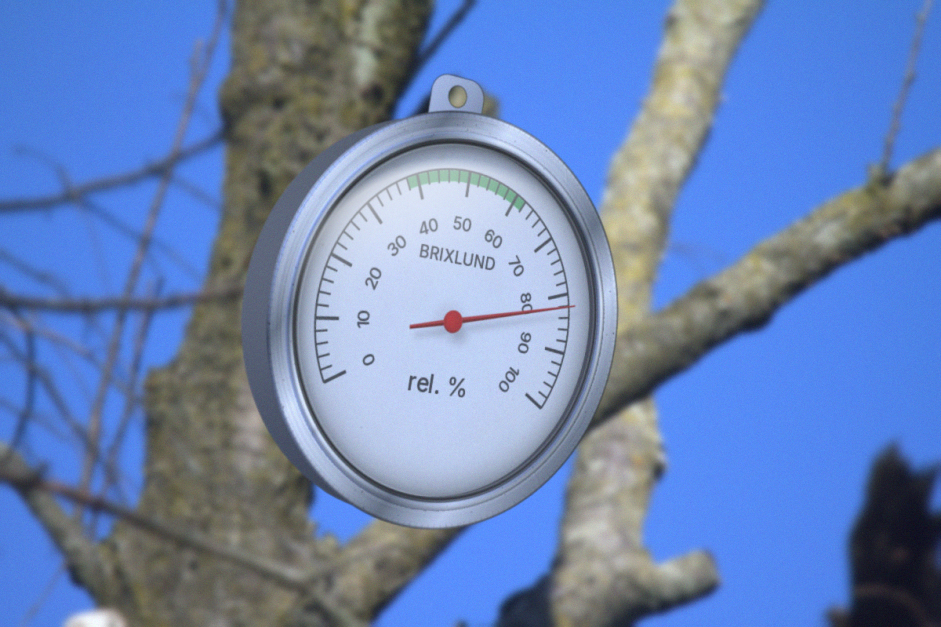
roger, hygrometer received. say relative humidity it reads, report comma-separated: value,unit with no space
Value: 82,%
